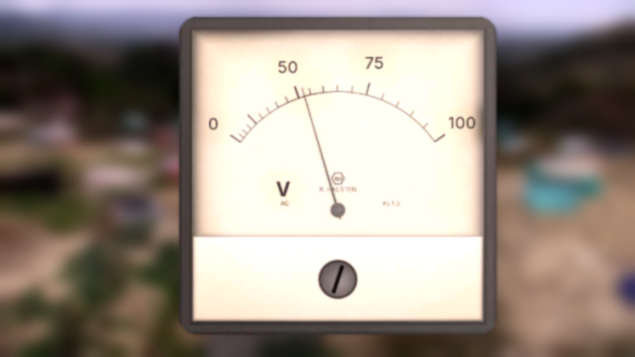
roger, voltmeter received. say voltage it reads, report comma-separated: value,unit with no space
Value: 52.5,V
